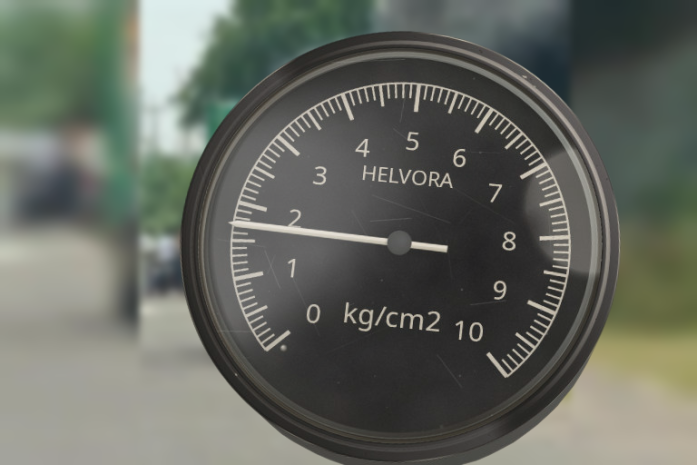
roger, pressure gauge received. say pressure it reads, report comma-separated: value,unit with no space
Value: 1.7,kg/cm²
